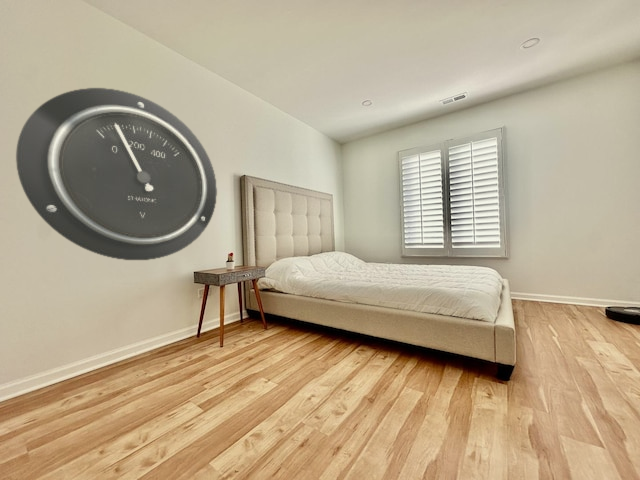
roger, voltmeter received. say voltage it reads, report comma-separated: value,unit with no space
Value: 100,V
